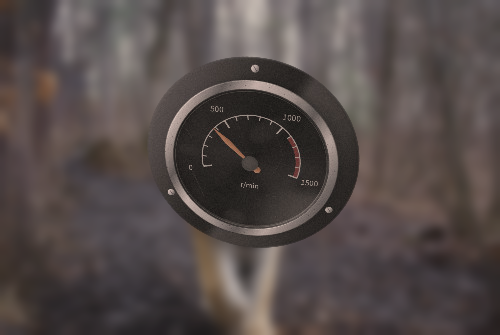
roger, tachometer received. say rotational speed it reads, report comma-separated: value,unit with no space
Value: 400,rpm
